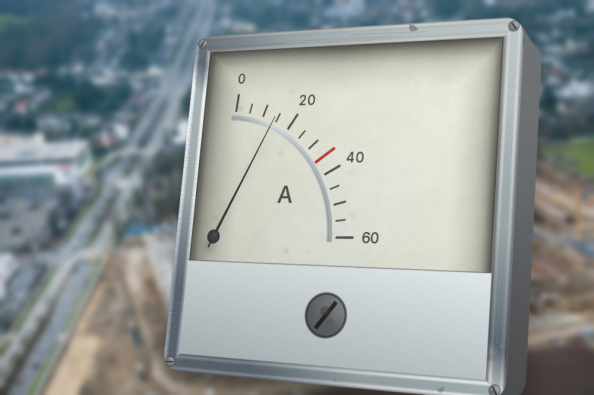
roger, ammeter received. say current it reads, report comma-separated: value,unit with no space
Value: 15,A
